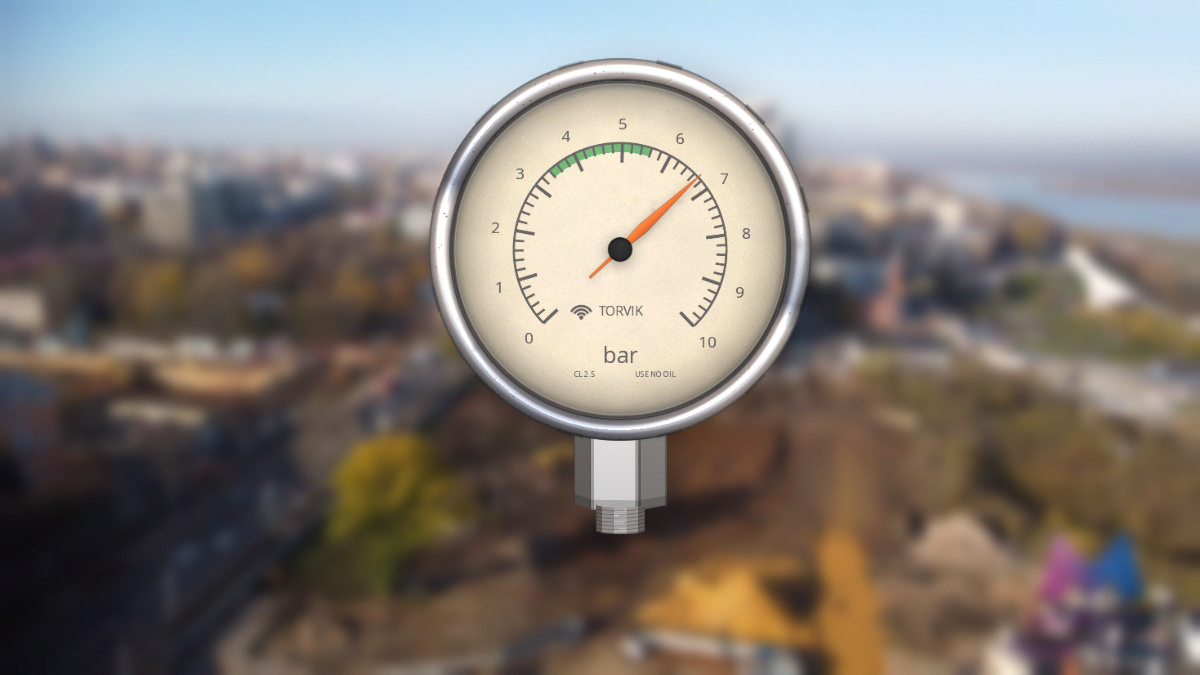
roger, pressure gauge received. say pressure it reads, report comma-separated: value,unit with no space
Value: 6.7,bar
